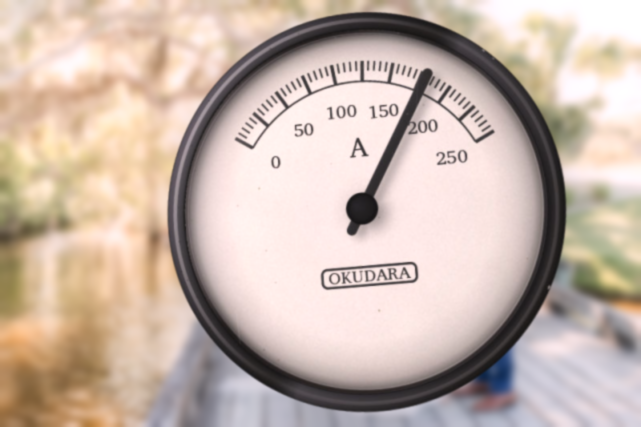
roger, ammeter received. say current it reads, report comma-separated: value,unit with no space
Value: 180,A
